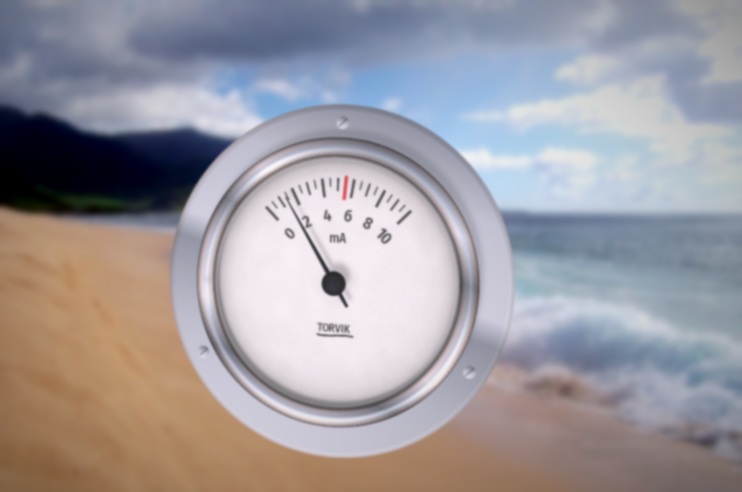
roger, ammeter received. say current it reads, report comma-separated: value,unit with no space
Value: 1.5,mA
